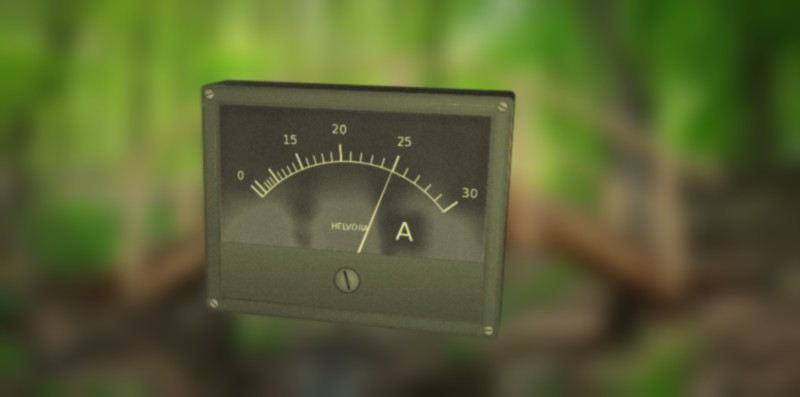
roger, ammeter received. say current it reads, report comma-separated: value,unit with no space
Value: 25,A
